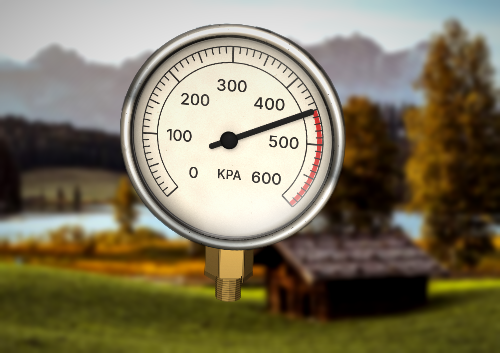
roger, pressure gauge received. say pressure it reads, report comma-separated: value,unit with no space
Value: 450,kPa
